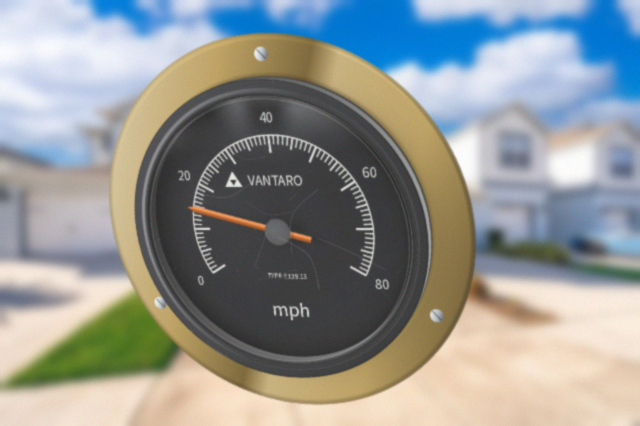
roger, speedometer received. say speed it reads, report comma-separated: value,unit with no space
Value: 15,mph
